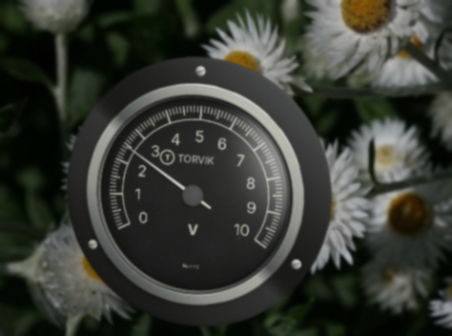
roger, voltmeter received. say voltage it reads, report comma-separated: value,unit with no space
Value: 2.5,V
